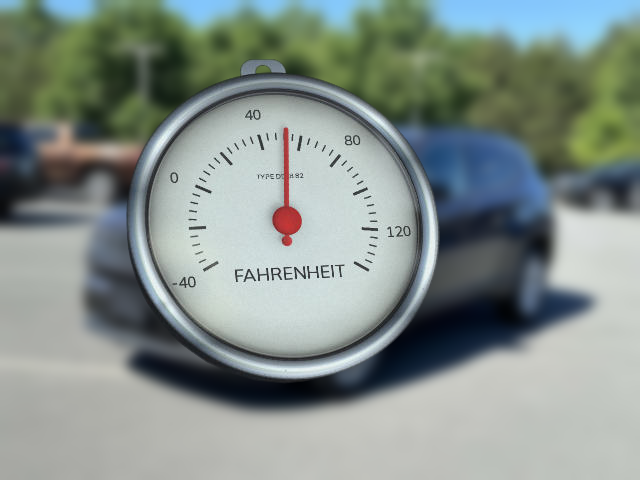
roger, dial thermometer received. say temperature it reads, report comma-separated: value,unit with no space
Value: 52,°F
